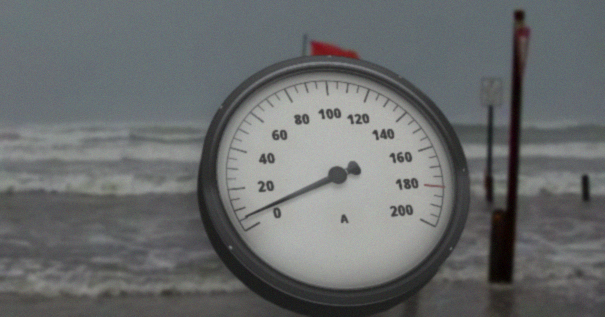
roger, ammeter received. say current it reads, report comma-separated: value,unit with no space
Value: 5,A
